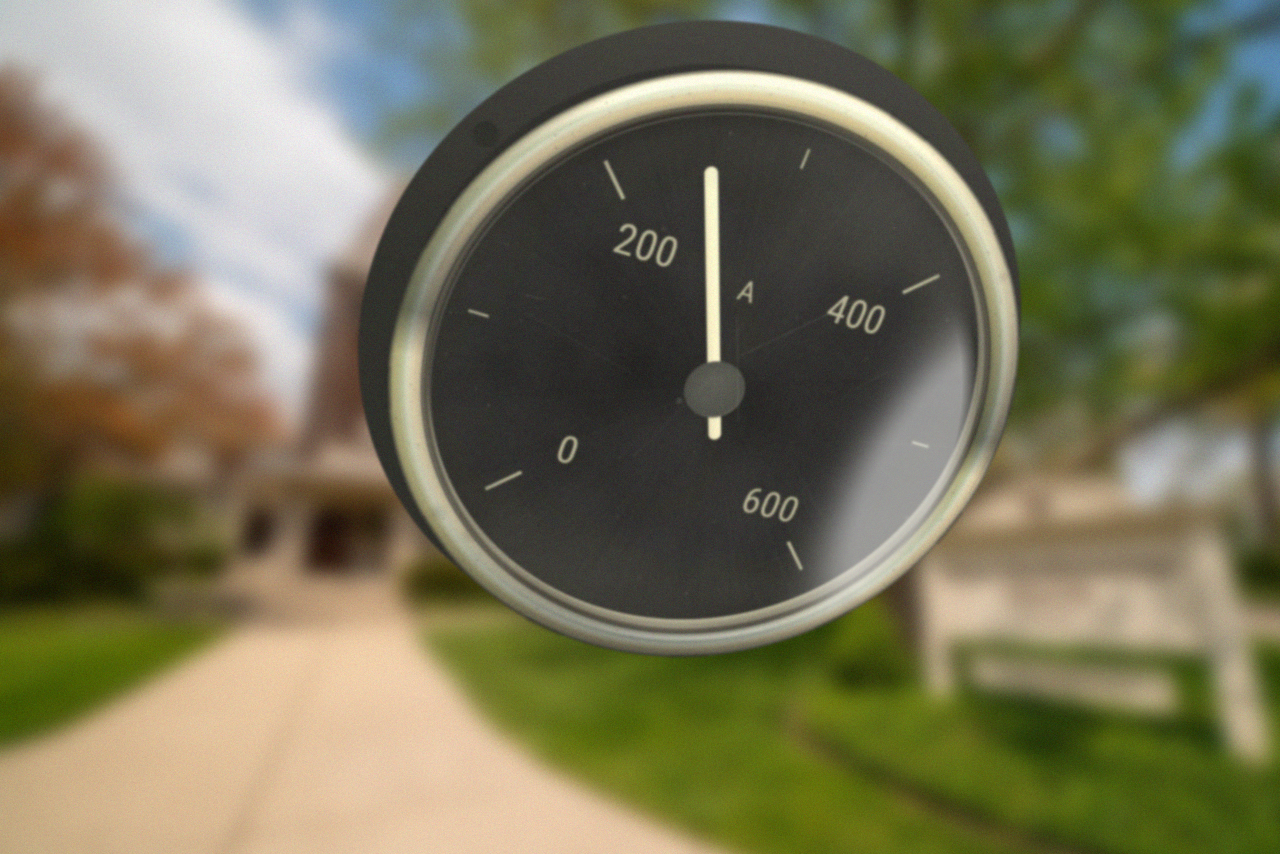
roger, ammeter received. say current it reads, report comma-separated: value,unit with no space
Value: 250,A
